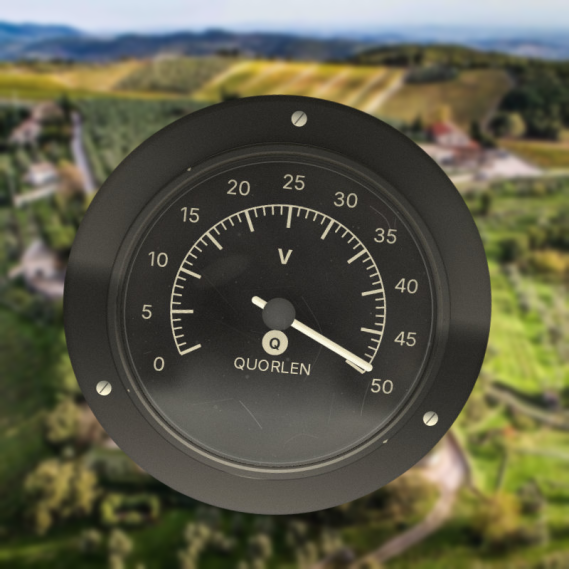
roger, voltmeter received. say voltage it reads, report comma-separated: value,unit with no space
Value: 49,V
